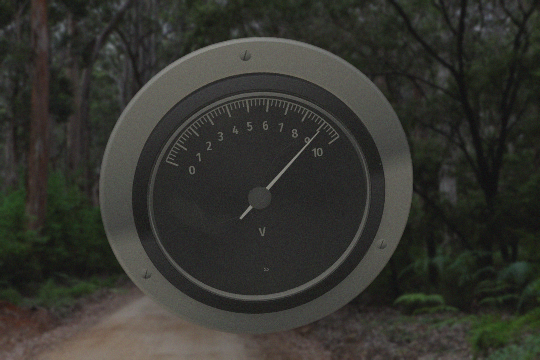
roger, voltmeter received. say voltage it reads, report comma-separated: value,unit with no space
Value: 9,V
